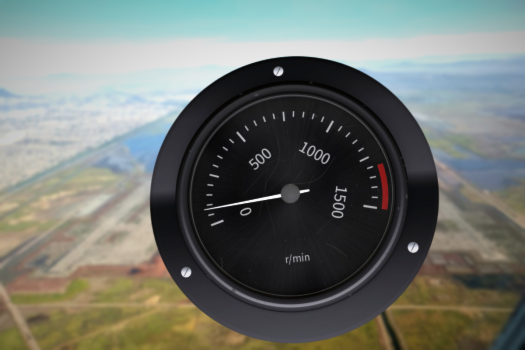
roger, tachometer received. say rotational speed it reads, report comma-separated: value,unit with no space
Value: 75,rpm
